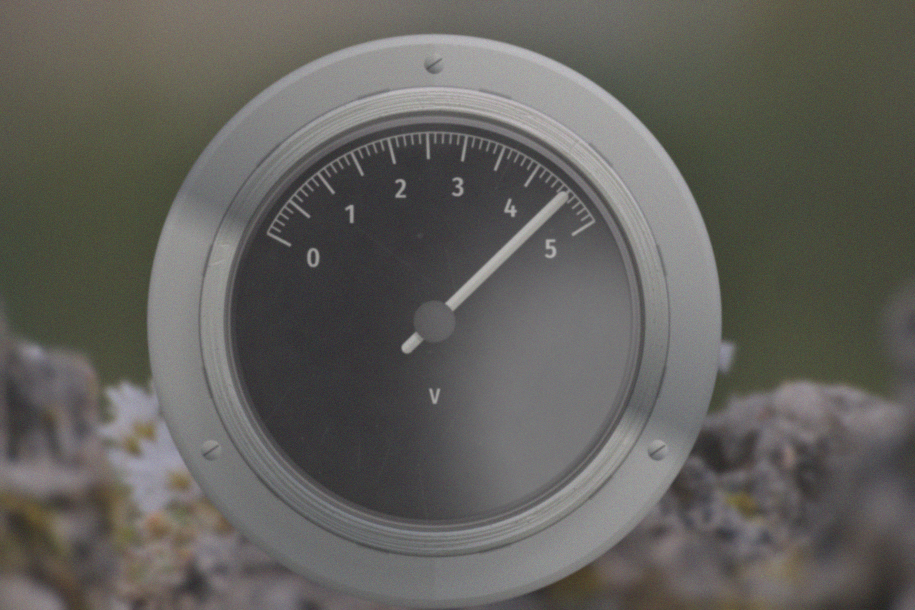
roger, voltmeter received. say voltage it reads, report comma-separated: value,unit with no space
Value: 4.5,V
